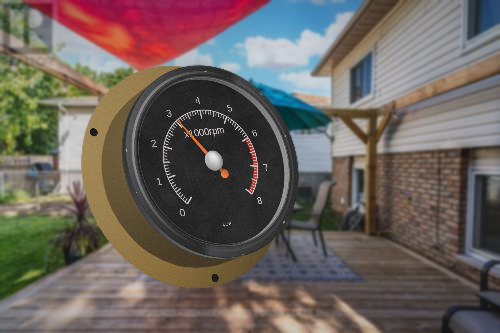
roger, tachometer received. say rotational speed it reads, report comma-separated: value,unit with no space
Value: 3000,rpm
